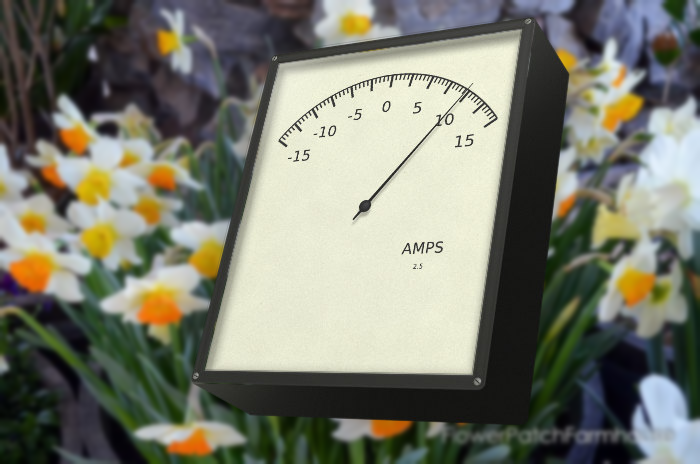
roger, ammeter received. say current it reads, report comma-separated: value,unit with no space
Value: 10,A
